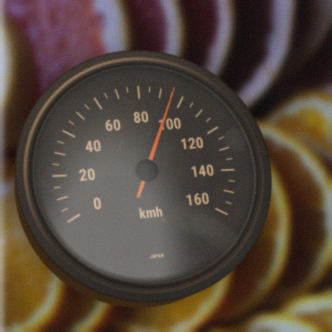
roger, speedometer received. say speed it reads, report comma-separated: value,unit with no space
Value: 95,km/h
